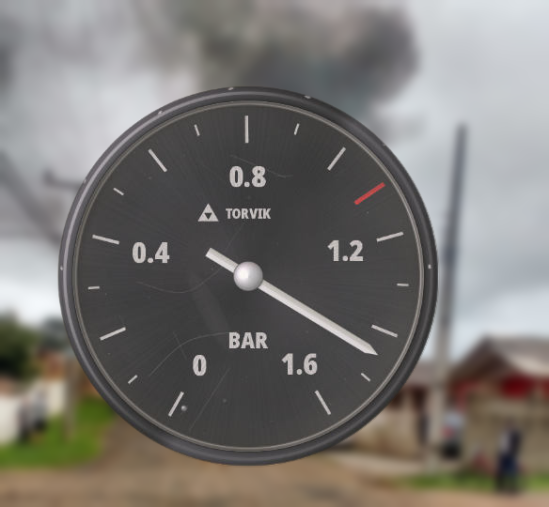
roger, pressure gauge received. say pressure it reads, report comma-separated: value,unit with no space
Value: 1.45,bar
